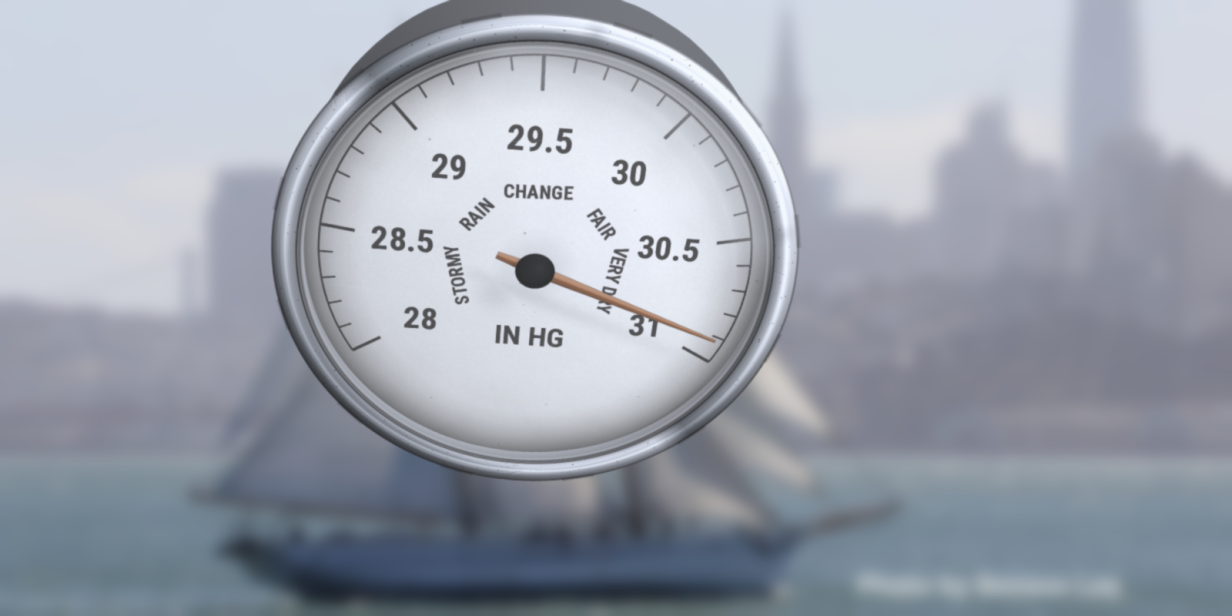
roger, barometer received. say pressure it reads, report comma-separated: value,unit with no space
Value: 30.9,inHg
